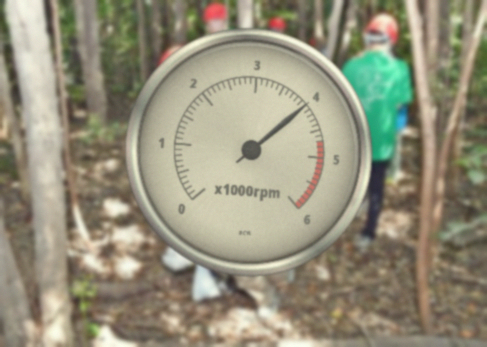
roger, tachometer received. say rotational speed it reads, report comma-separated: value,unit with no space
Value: 4000,rpm
